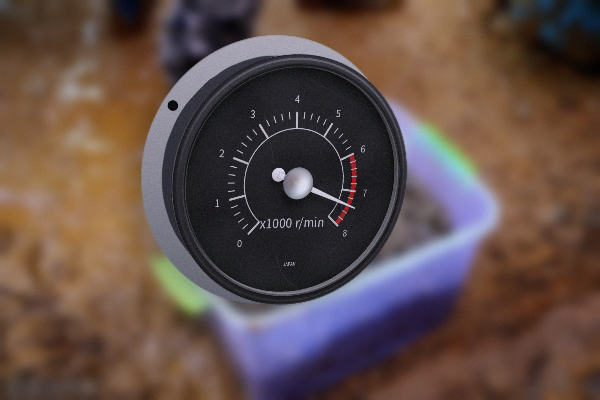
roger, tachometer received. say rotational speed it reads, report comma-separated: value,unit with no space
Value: 7400,rpm
